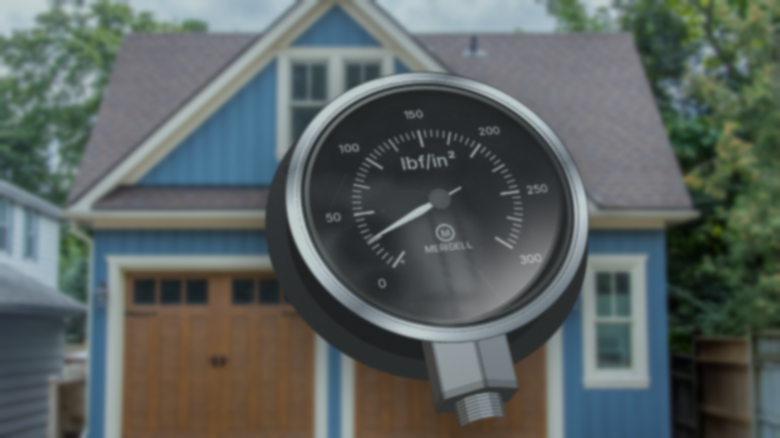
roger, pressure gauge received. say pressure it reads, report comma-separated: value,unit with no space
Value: 25,psi
